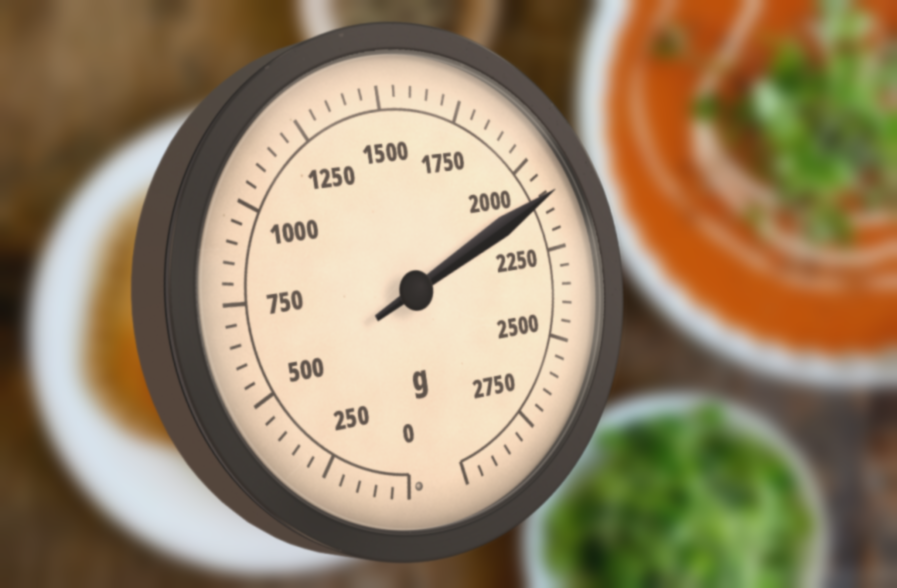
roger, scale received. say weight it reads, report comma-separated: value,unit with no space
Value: 2100,g
